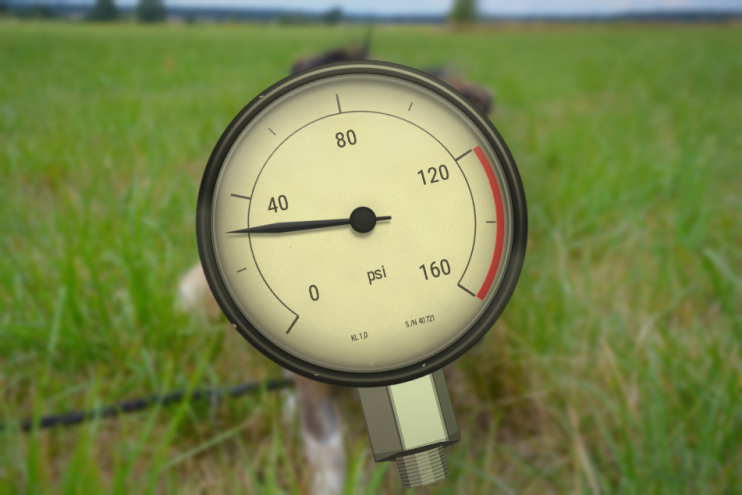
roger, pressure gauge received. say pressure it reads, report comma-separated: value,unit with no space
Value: 30,psi
